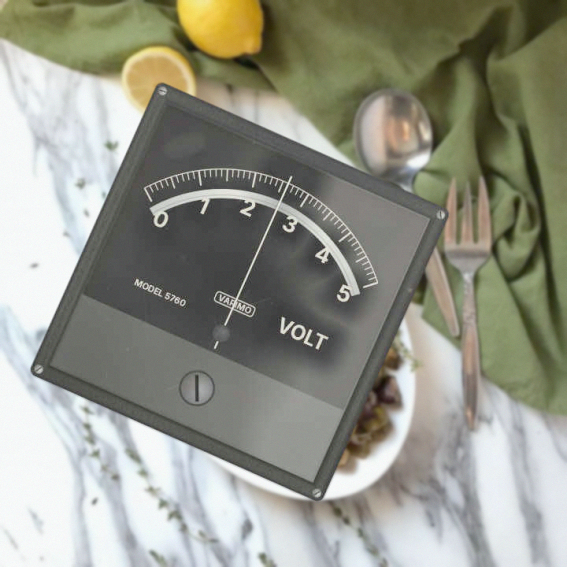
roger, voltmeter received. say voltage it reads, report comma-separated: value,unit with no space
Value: 2.6,V
